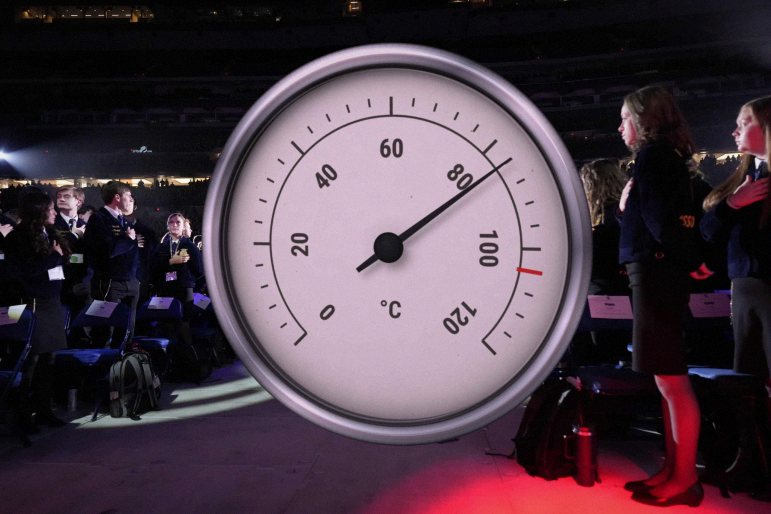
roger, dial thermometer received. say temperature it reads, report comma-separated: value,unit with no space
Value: 84,°C
